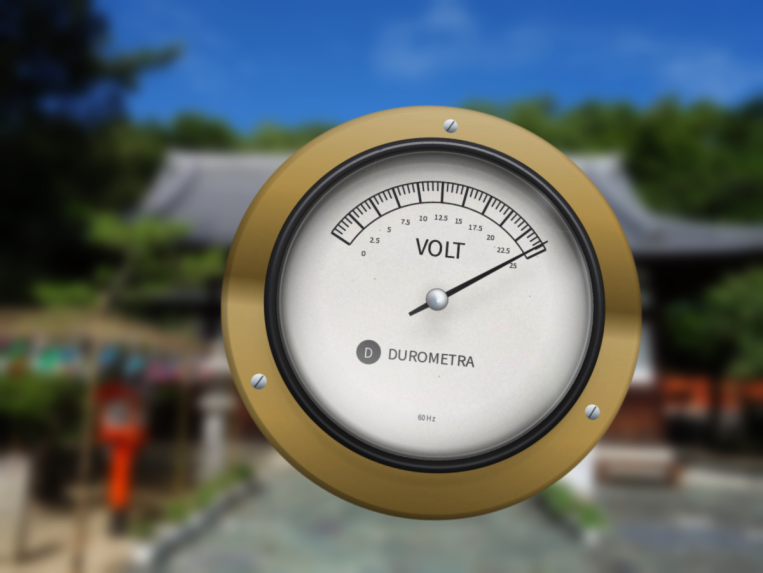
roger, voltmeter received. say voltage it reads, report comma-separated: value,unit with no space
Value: 24.5,V
